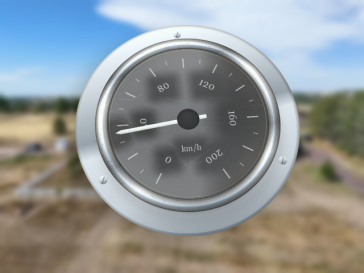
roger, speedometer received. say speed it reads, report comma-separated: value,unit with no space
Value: 35,km/h
